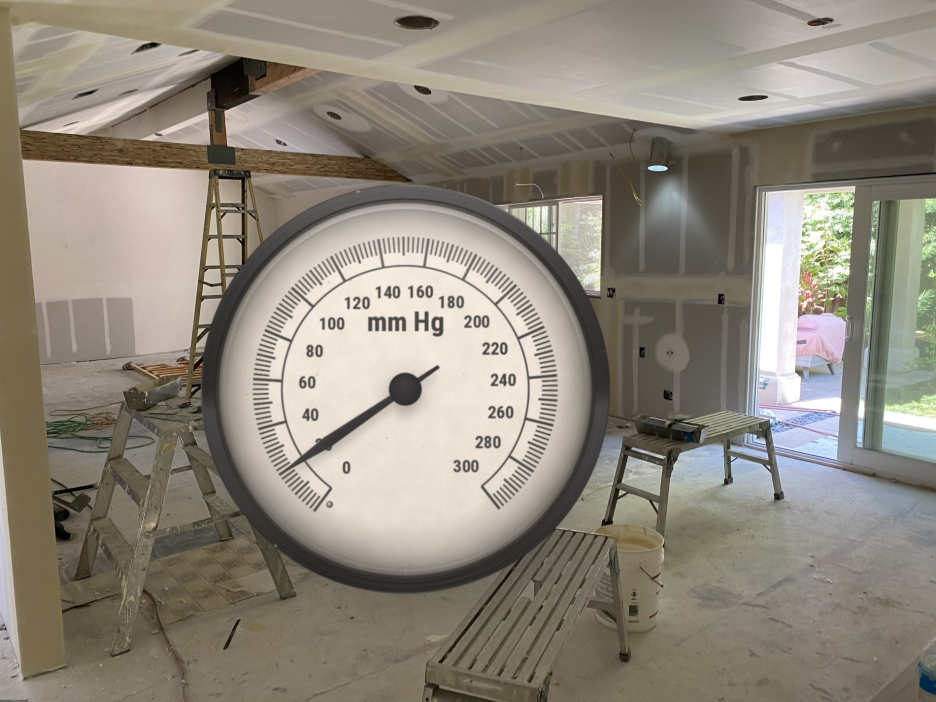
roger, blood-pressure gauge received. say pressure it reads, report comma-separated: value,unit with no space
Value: 20,mmHg
